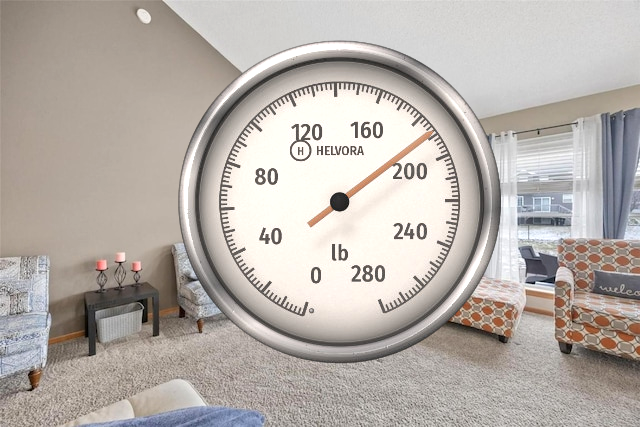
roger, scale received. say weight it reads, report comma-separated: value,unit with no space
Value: 188,lb
